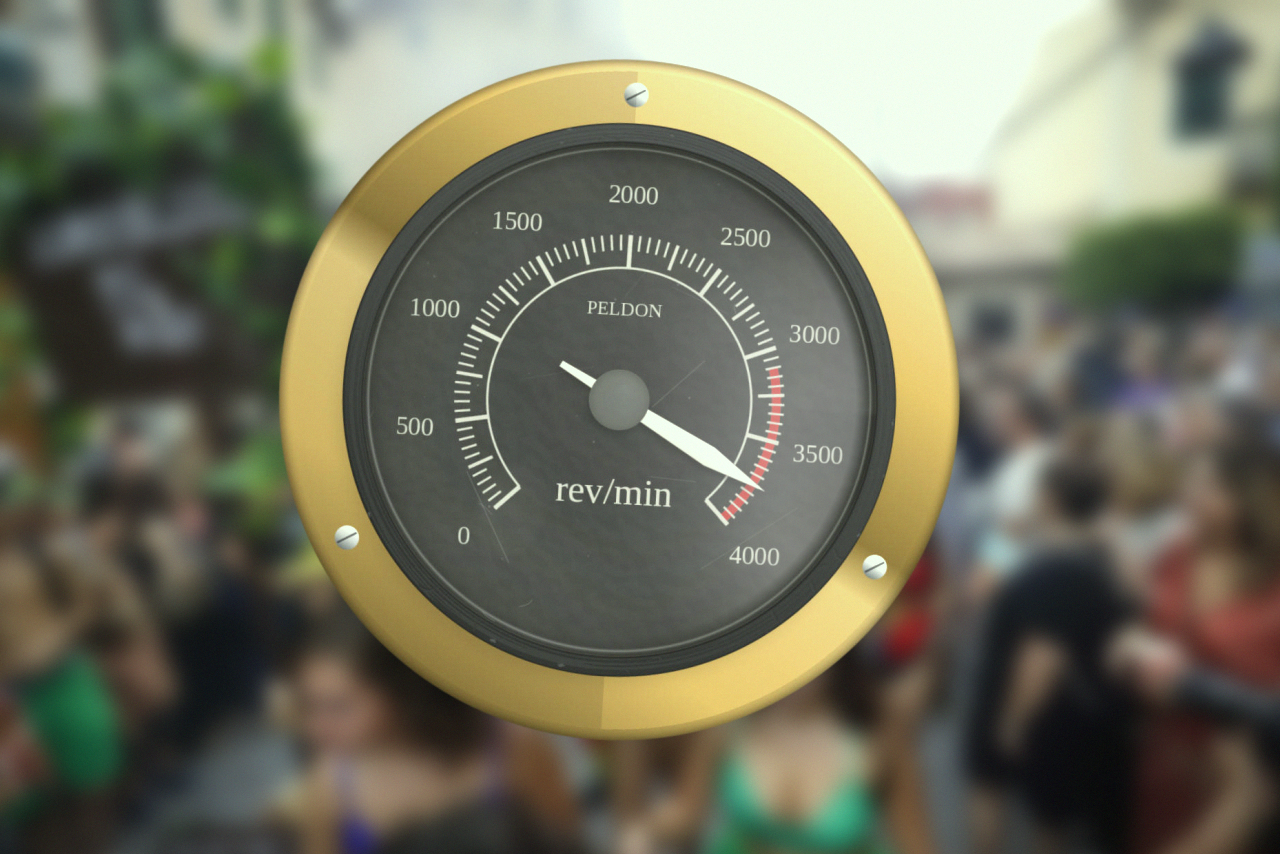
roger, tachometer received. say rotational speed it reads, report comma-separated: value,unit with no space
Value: 3750,rpm
